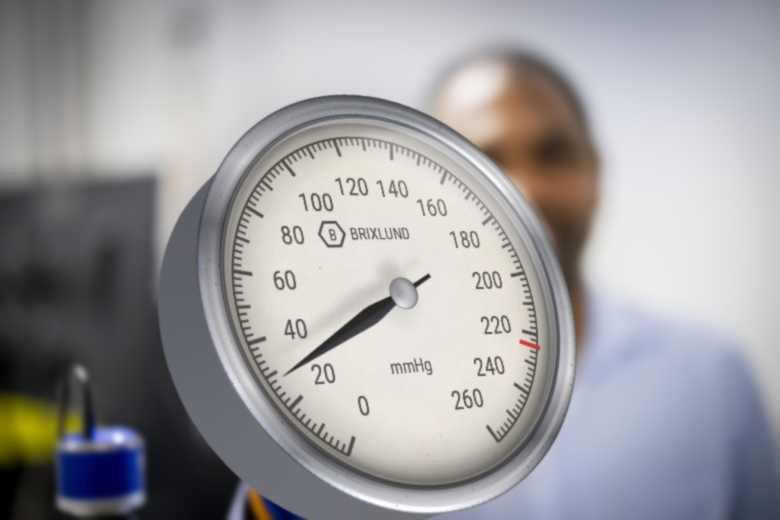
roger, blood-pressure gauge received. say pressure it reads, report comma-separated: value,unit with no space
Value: 28,mmHg
